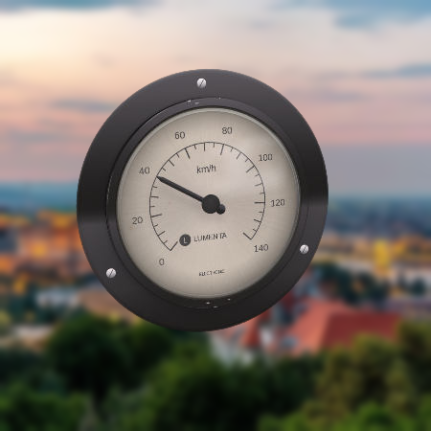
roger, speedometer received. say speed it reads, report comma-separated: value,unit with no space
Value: 40,km/h
